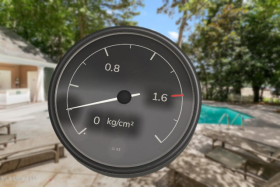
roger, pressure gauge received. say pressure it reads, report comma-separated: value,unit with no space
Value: 0.2,kg/cm²
